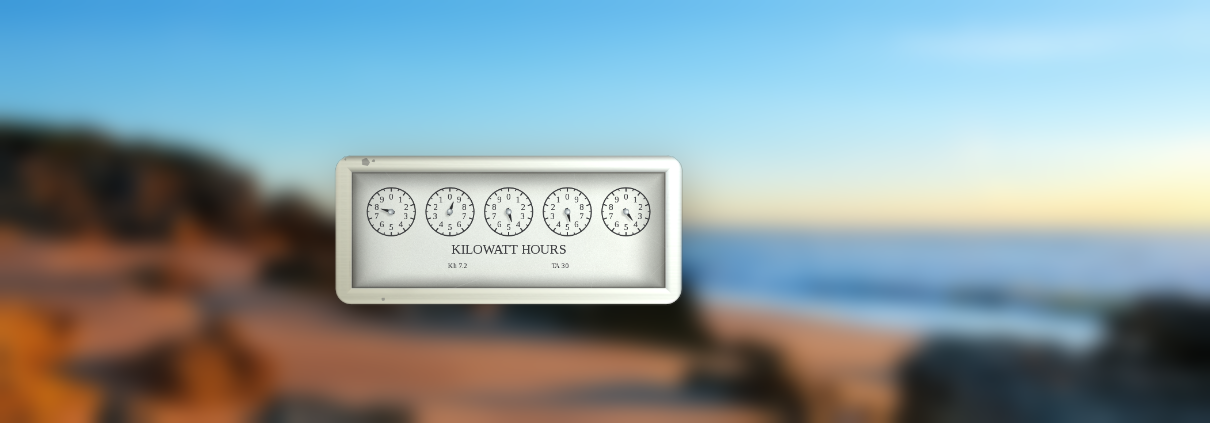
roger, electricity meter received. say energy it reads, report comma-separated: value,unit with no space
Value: 79454,kWh
